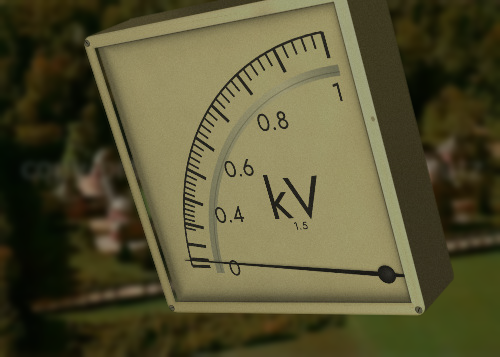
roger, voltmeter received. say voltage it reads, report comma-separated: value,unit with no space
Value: 0.1,kV
